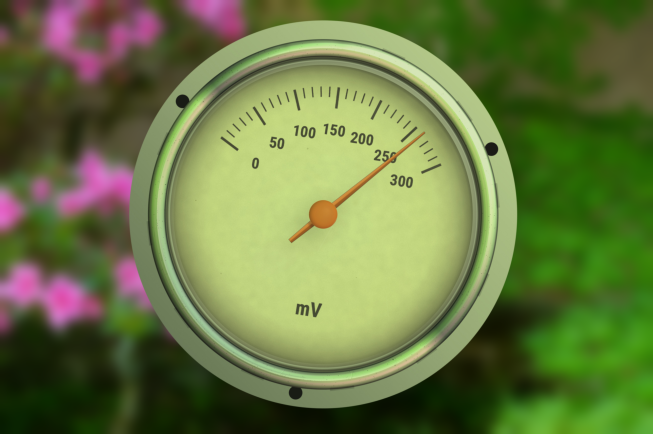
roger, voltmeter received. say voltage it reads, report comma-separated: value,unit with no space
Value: 260,mV
